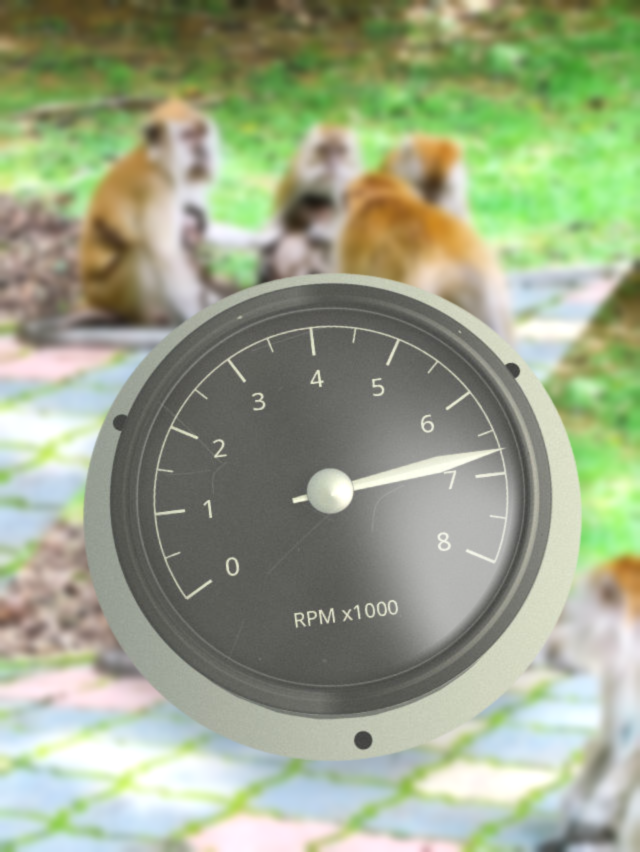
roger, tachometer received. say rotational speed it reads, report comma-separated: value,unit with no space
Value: 6750,rpm
